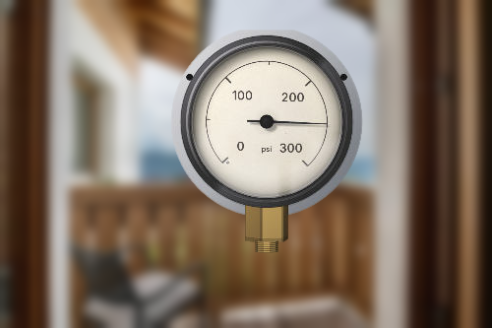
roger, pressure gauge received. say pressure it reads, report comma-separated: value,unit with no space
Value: 250,psi
